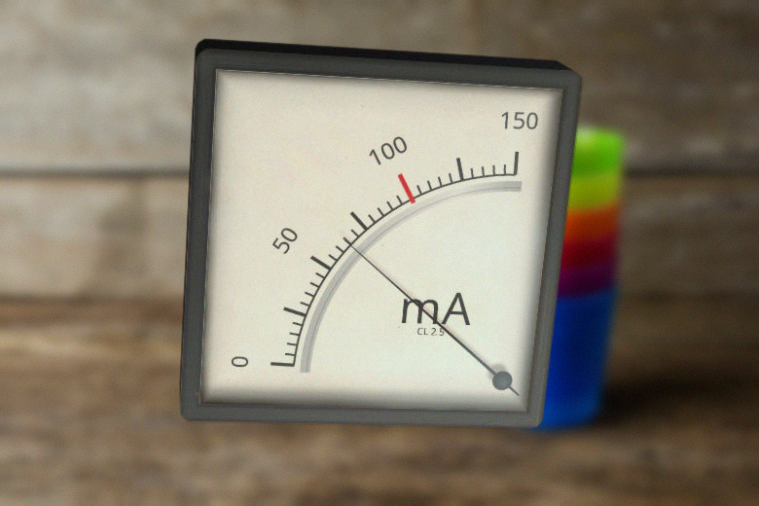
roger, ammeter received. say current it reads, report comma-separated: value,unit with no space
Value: 65,mA
